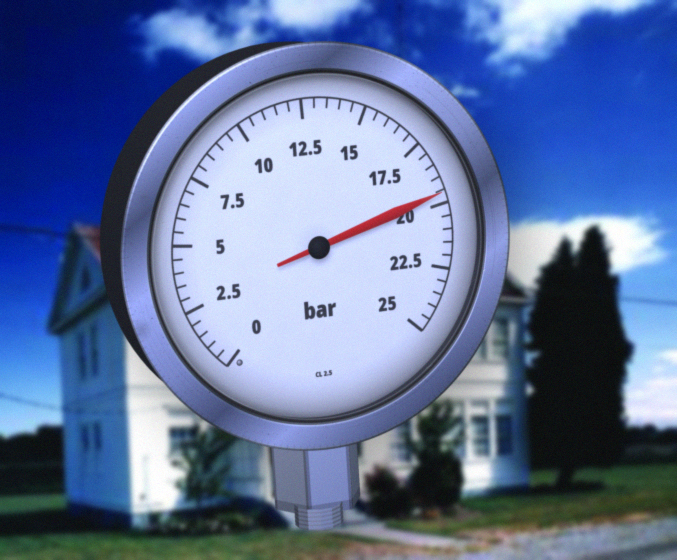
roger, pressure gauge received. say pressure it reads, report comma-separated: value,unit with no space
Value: 19.5,bar
